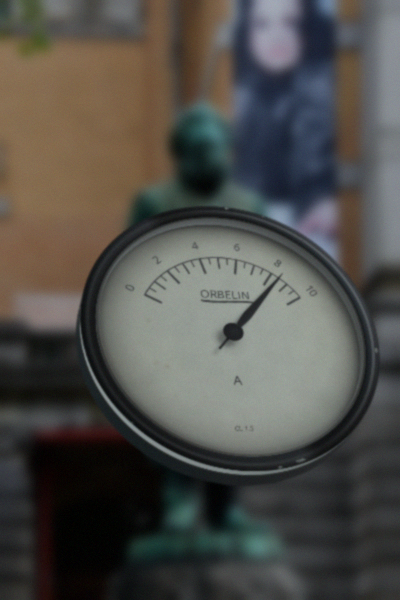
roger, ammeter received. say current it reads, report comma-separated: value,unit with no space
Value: 8.5,A
